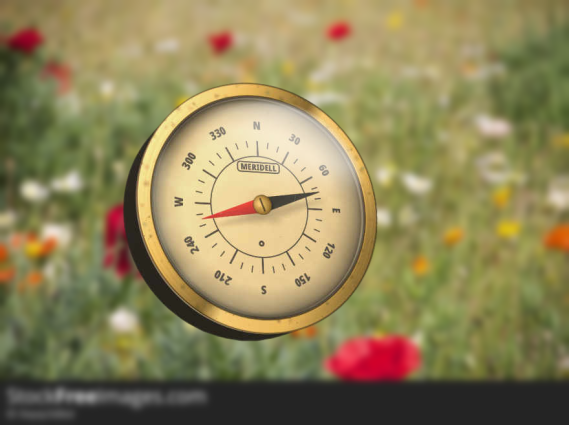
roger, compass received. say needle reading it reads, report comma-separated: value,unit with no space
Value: 255,°
